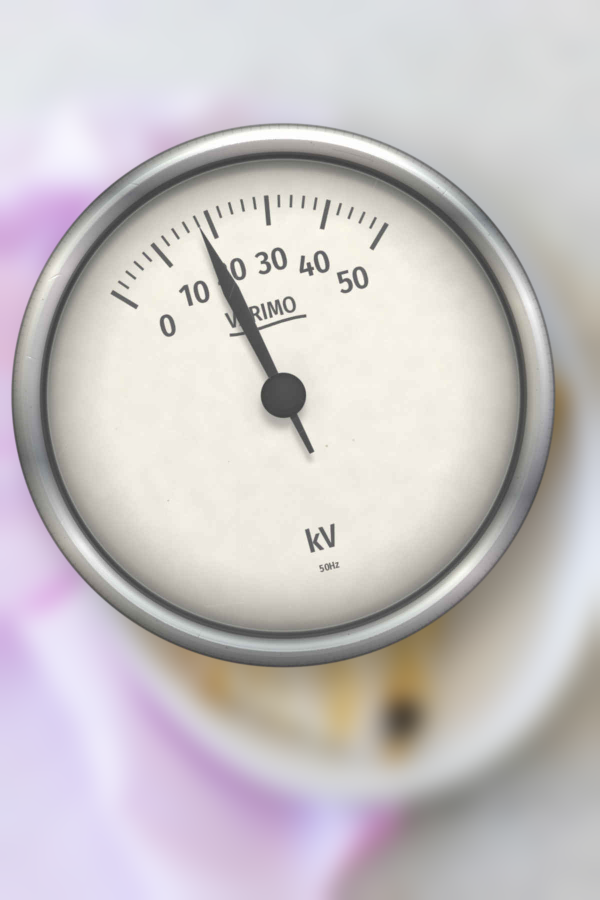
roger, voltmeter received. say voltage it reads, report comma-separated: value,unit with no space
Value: 18,kV
